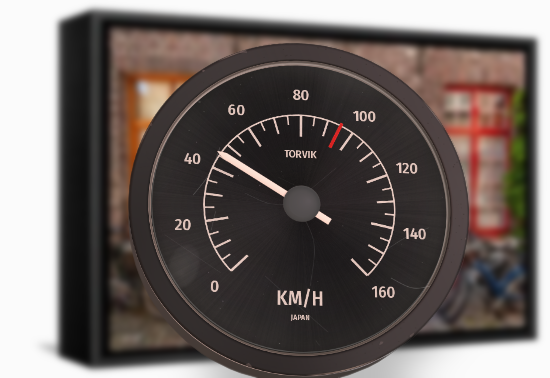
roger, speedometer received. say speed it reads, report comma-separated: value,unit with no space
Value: 45,km/h
